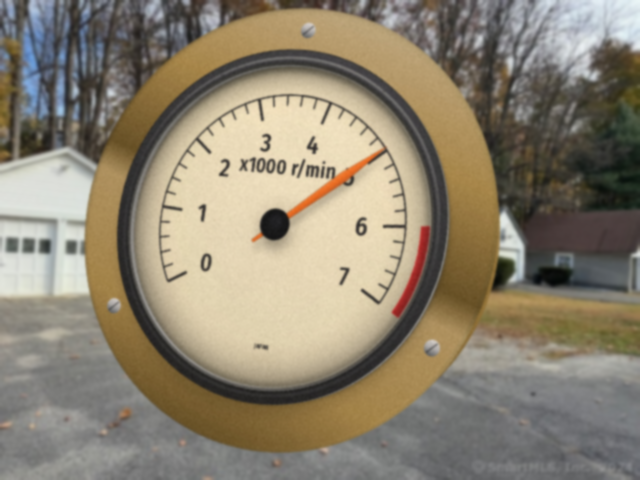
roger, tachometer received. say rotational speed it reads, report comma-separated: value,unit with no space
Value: 5000,rpm
